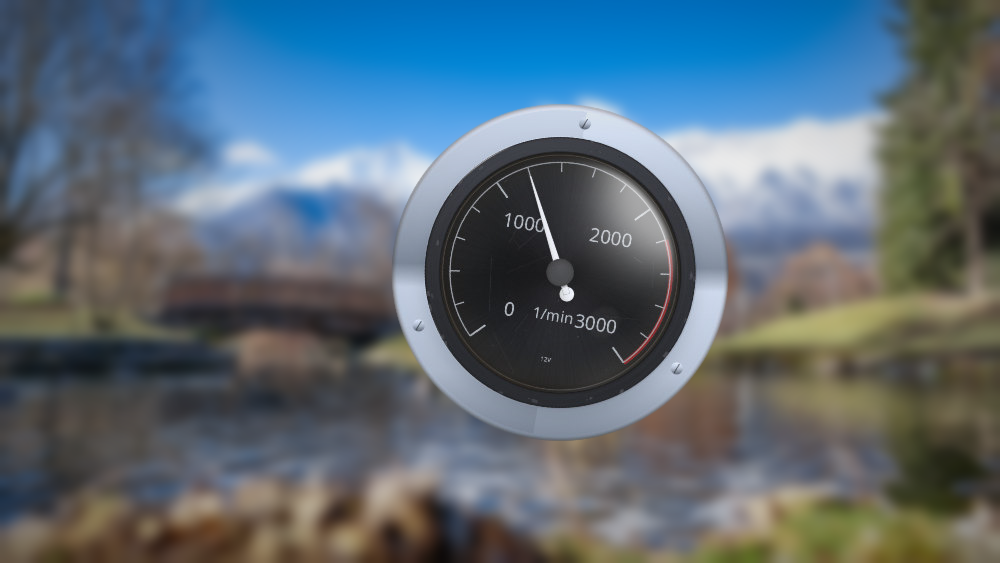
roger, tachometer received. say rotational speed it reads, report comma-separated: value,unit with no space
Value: 1200,rpm
